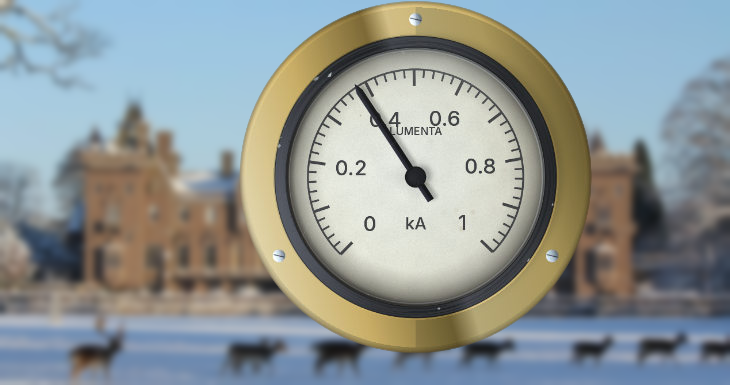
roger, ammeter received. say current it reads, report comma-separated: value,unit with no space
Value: 0.38,kA
